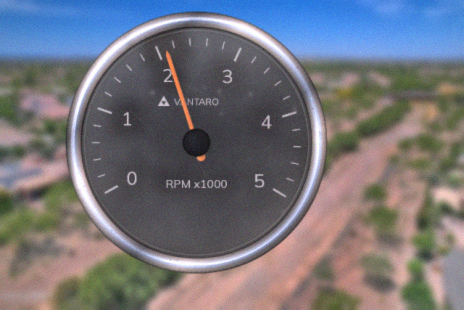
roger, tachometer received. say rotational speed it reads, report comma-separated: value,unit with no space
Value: 2100,rpm
